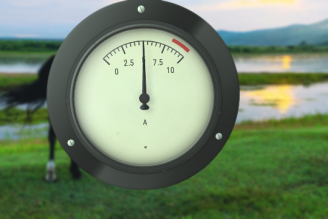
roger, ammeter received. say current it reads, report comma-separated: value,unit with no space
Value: 5,A
